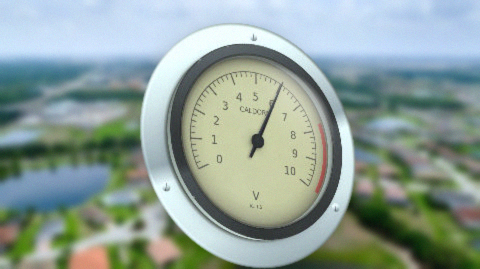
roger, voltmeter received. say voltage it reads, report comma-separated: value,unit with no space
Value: 6,V
